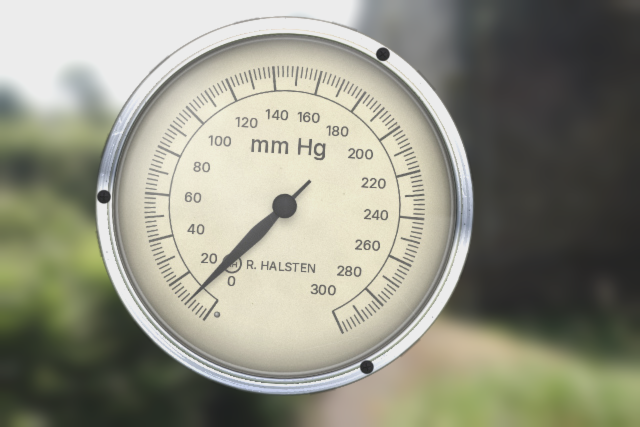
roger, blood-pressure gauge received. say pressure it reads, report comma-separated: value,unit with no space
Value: 10,mmHg
